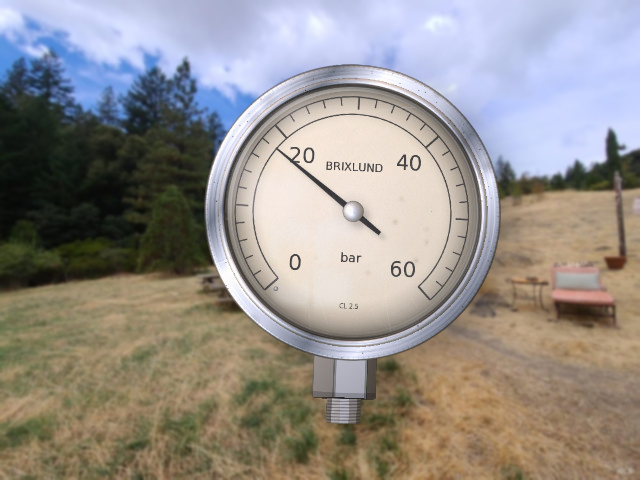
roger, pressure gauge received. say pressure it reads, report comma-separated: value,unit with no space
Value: 18,bar
